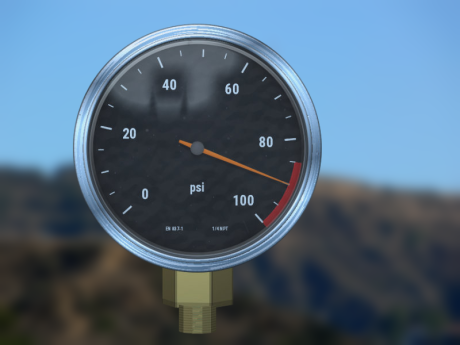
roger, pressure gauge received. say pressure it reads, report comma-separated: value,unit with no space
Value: 90,psi
